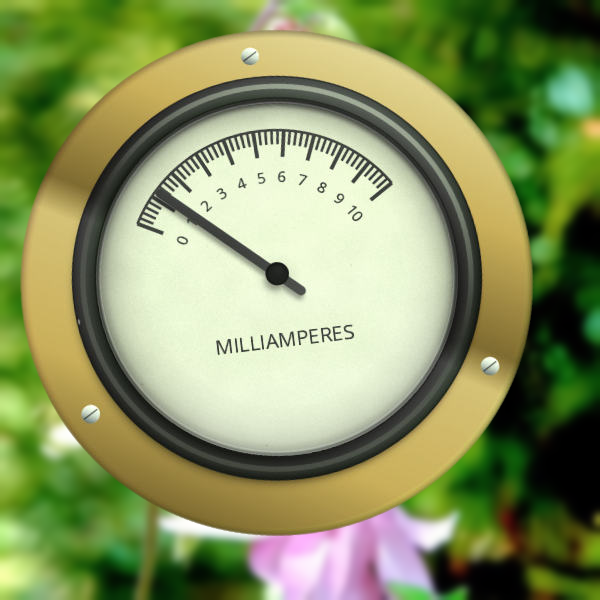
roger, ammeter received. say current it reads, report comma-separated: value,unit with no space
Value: 1.2,mA
